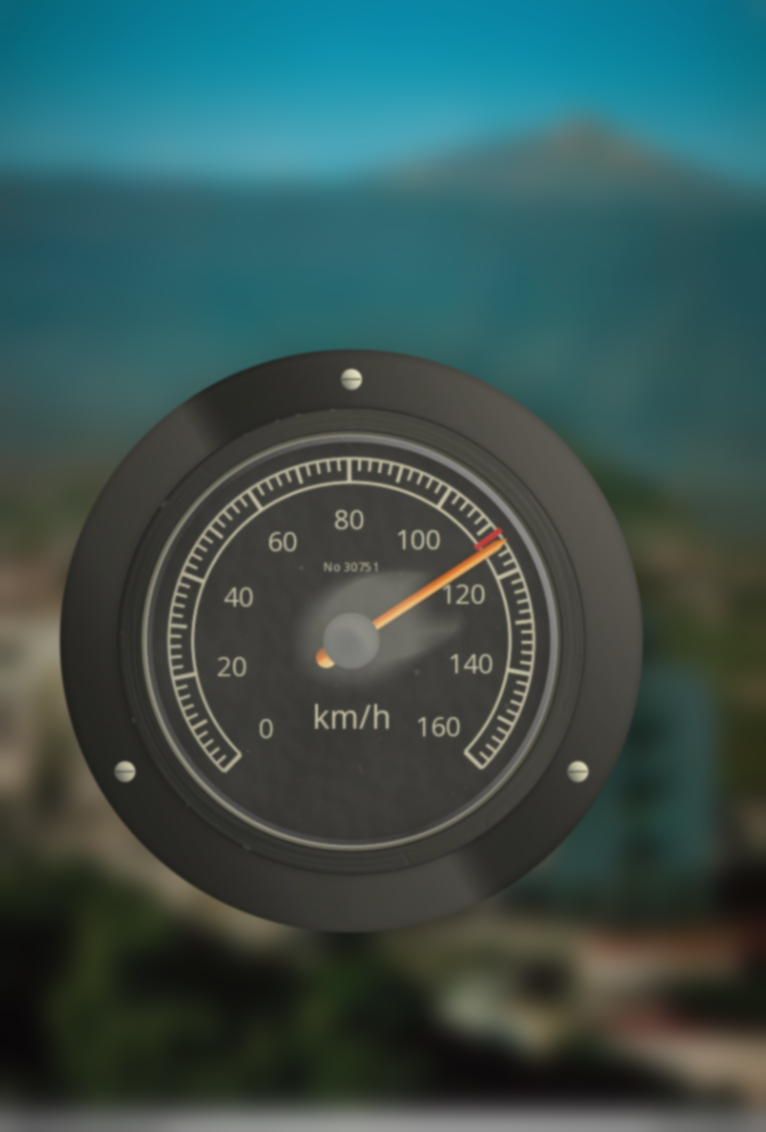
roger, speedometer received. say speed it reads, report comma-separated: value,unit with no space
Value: 114,km/h
